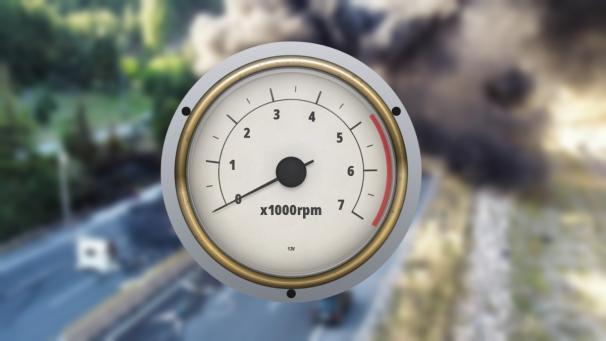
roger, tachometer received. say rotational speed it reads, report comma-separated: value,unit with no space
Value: 0,rpm
